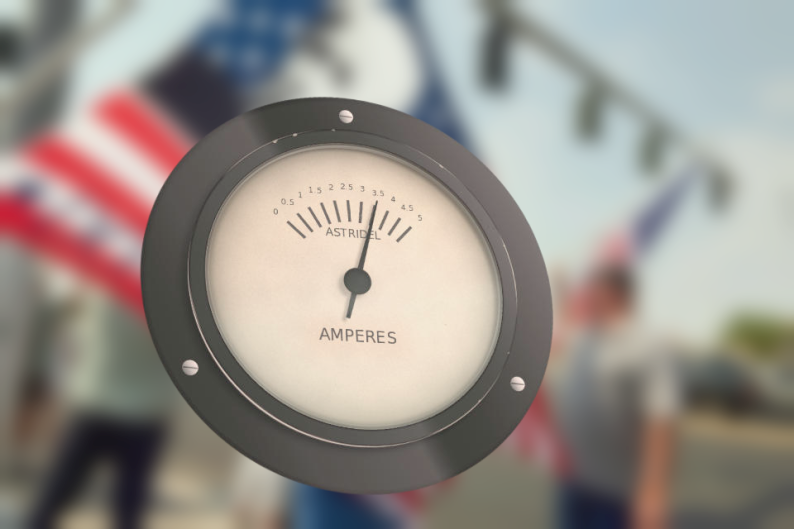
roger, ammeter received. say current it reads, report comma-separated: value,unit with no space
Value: 3.5,A
